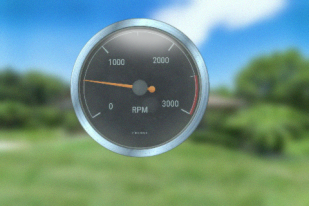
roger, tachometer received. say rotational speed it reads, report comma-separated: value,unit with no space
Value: 500,rpm
